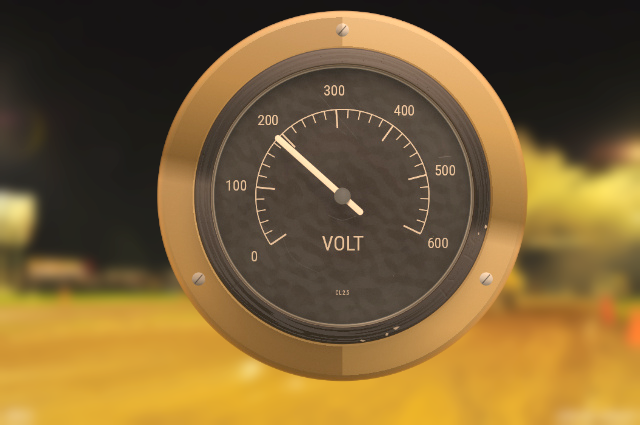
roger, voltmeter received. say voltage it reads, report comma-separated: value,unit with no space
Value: 190,V
